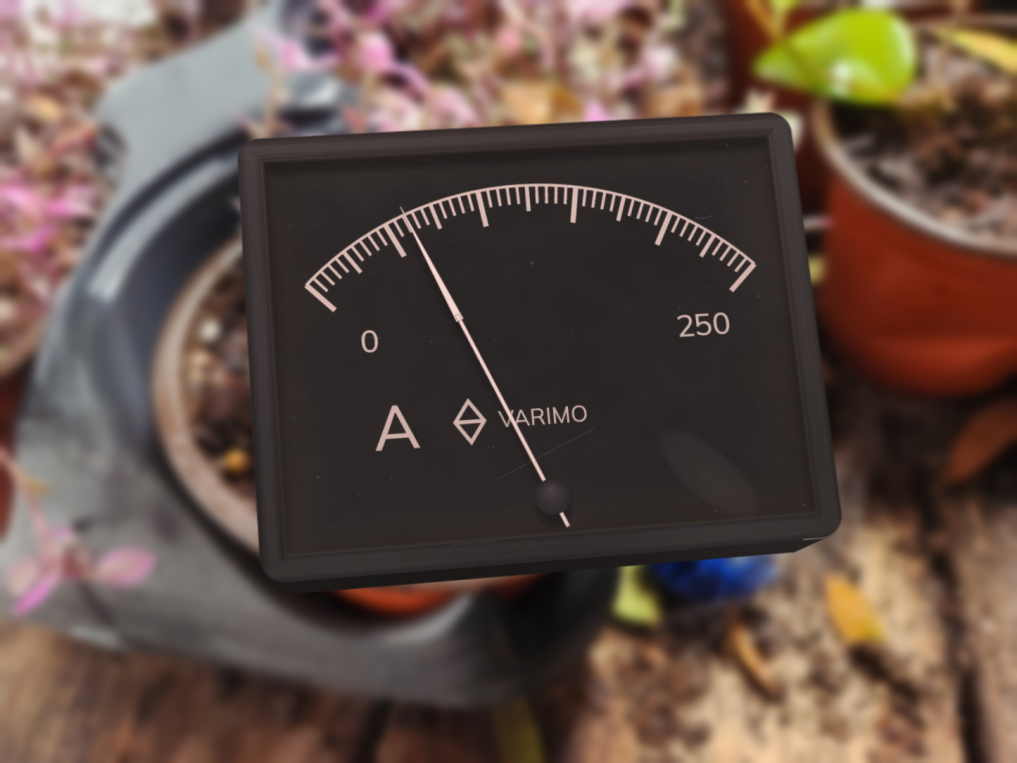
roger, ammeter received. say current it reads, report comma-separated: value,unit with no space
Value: 60,A
